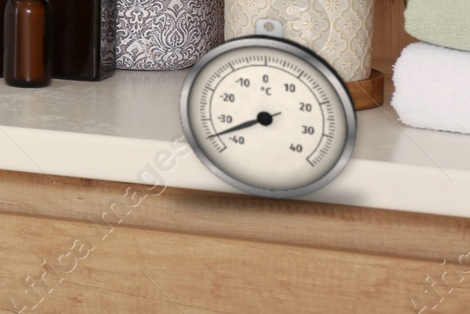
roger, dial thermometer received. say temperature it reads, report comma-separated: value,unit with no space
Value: -35,°C
